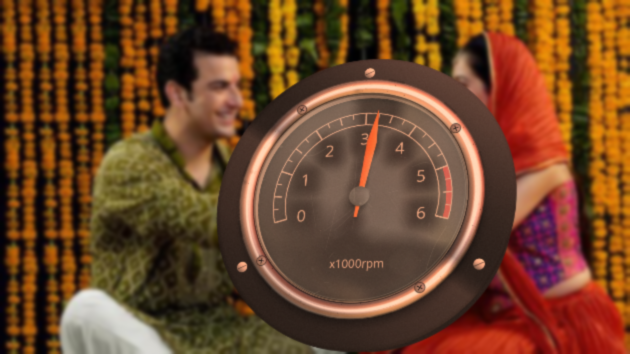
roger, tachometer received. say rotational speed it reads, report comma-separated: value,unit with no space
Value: 3250,rpm
